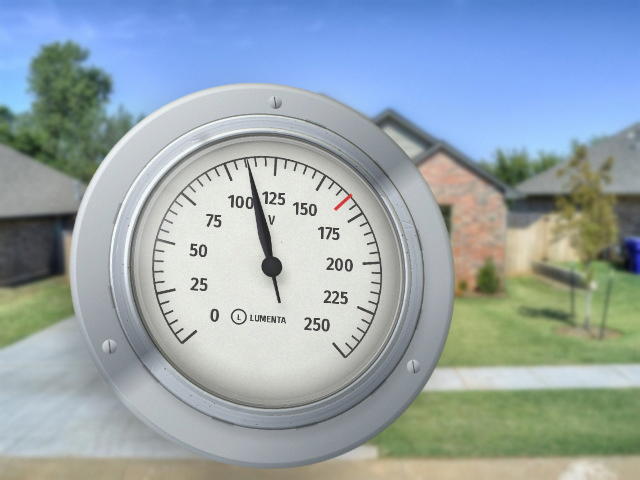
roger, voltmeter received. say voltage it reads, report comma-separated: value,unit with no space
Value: 110,V
